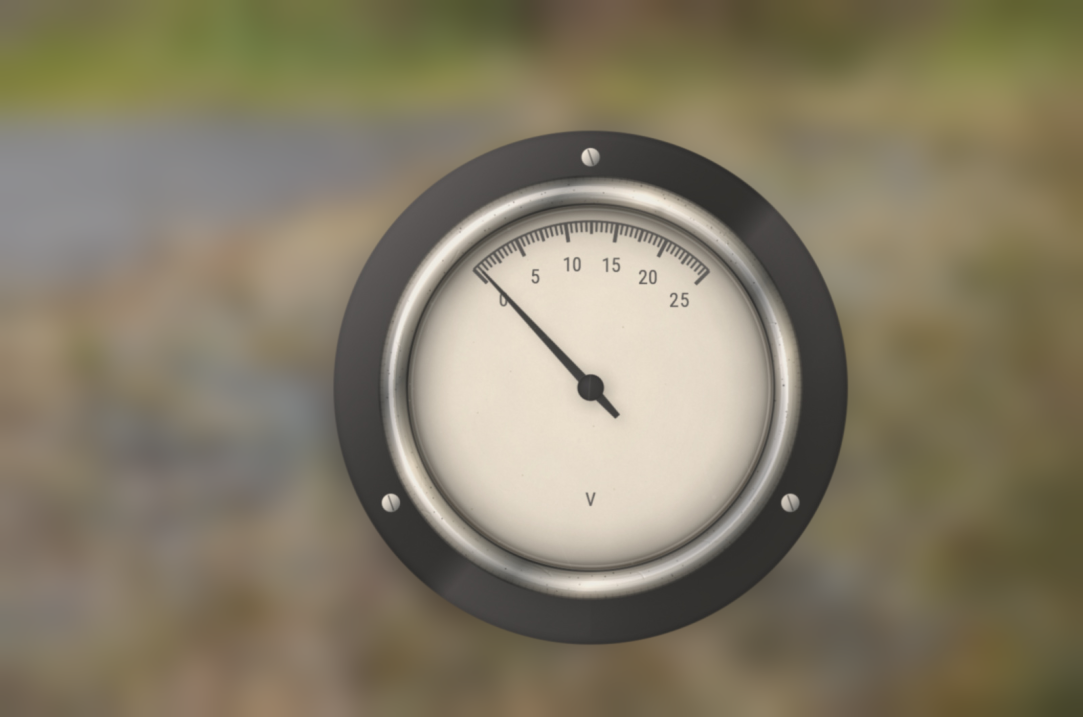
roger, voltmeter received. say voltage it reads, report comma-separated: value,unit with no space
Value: 0.5,V
